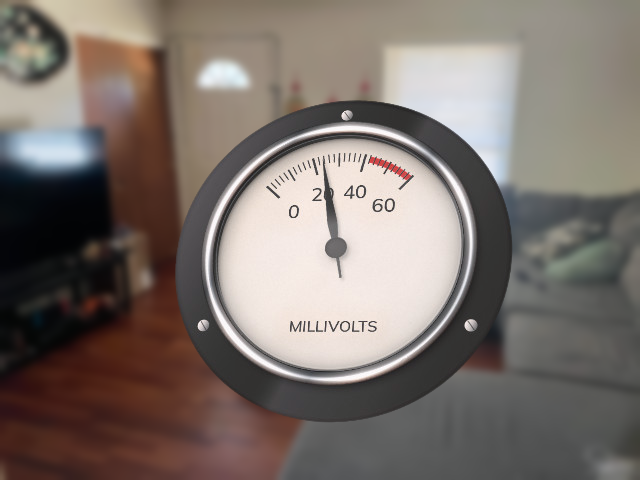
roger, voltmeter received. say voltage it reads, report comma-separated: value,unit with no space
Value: 24,mV
